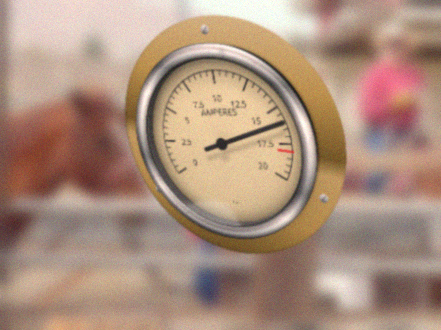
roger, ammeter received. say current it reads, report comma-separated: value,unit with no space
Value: 16,A
